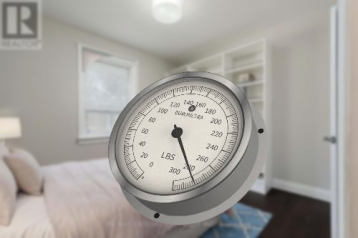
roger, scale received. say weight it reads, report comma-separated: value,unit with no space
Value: 280,lb
